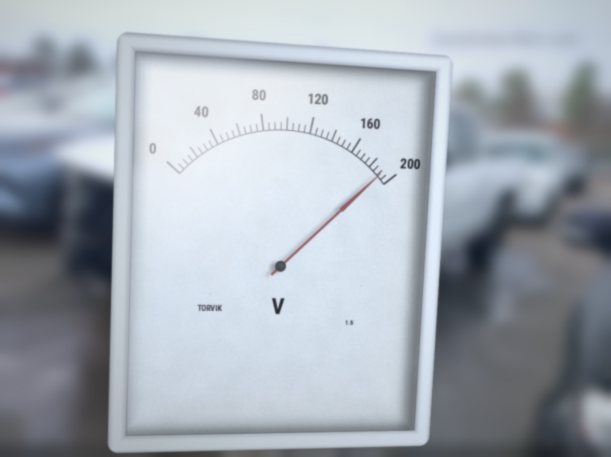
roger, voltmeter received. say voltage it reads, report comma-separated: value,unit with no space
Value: 190,V
